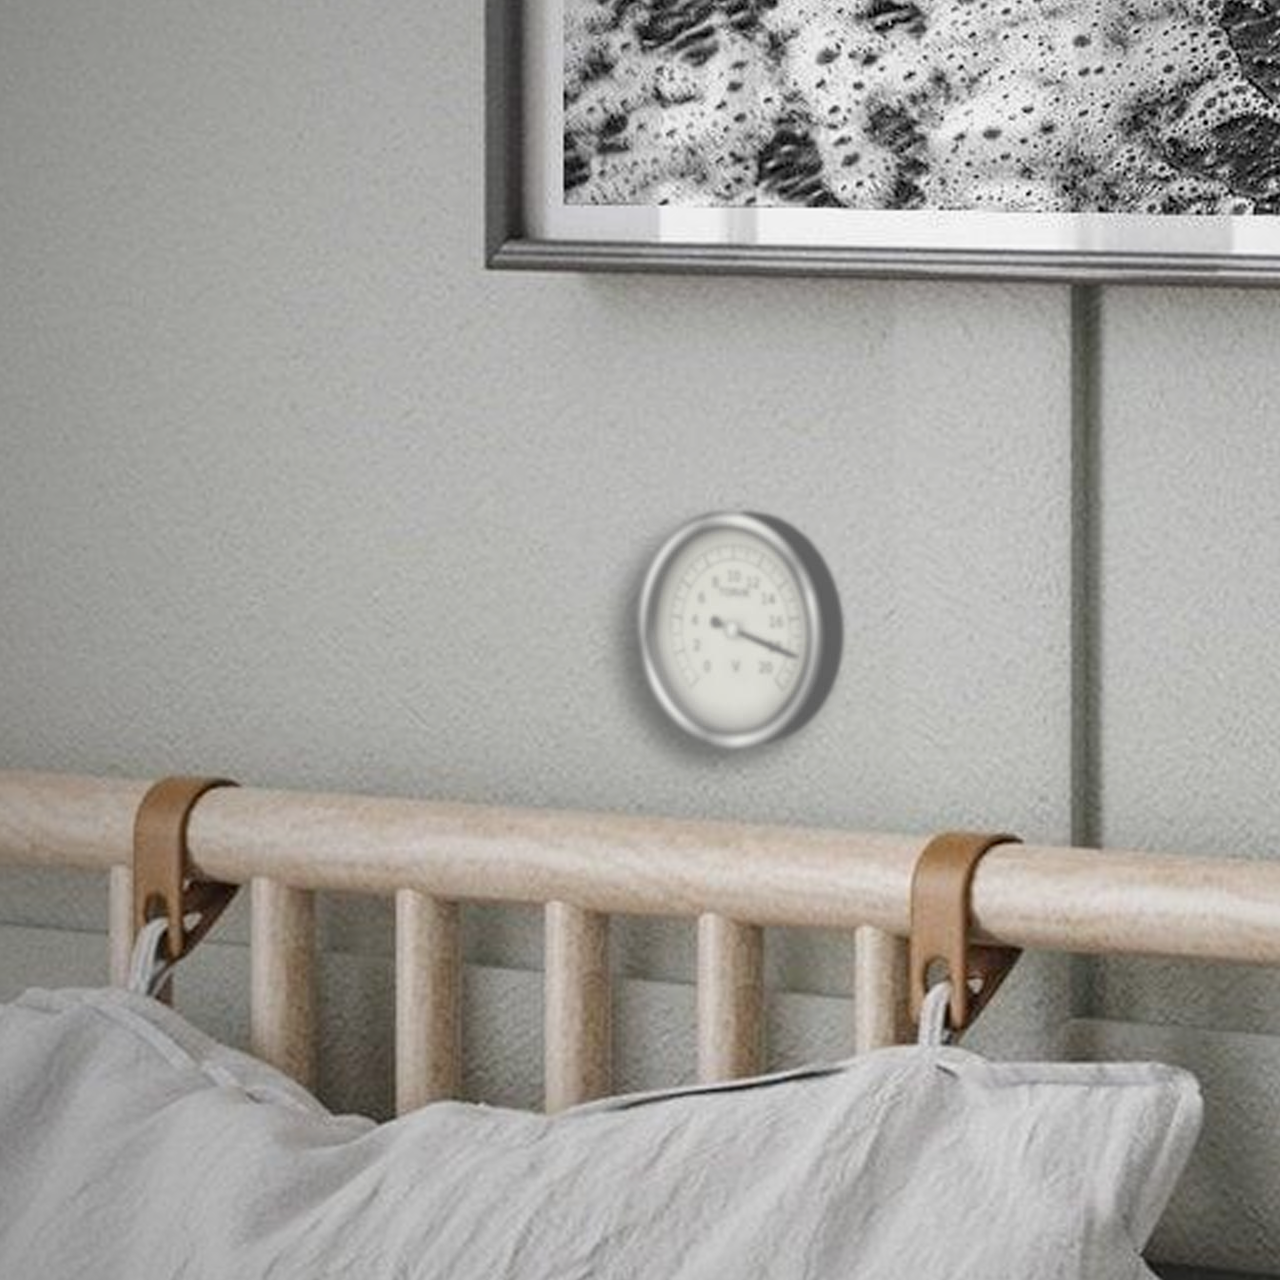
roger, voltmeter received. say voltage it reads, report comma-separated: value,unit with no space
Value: 18,V
